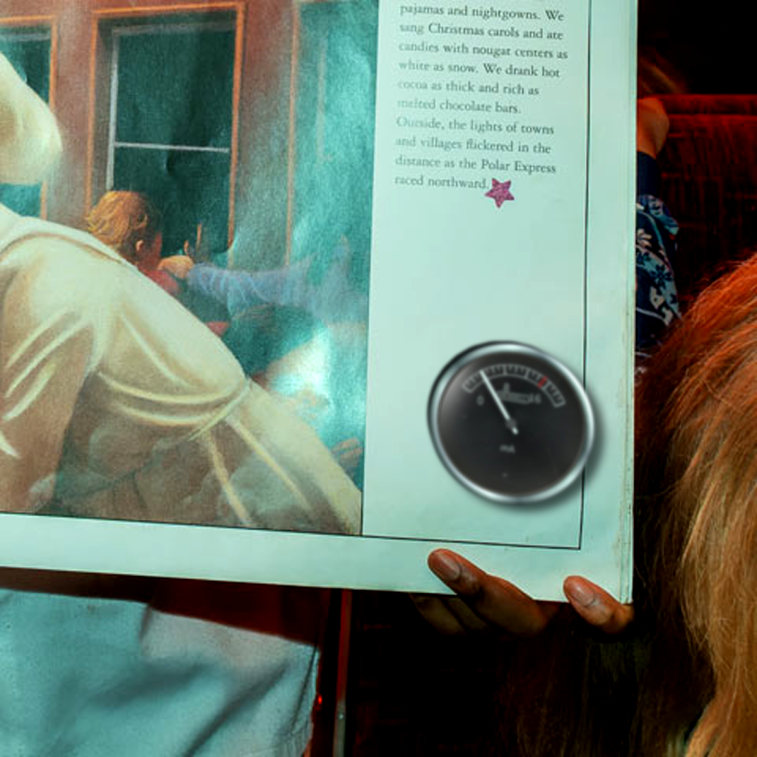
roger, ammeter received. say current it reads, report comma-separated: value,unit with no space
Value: 4,mA
